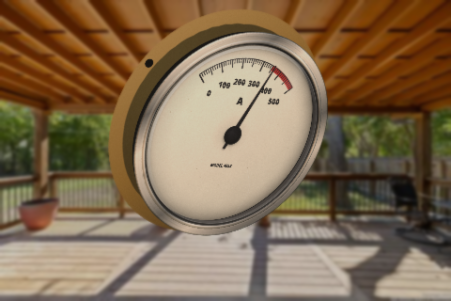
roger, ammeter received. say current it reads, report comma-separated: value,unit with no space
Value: 350,A
